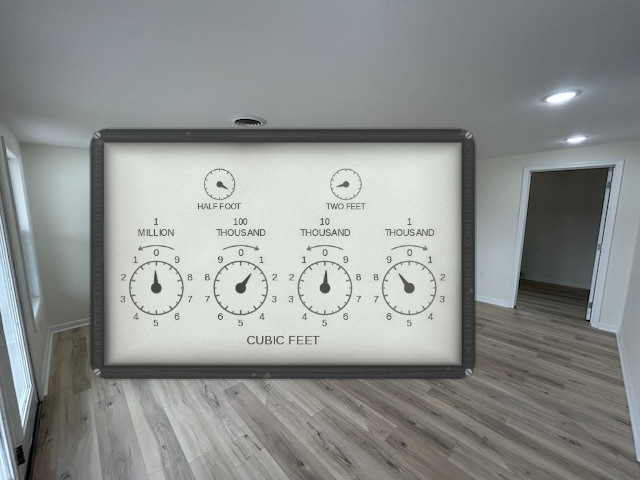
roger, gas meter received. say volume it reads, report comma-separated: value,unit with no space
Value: 9900,ft³
